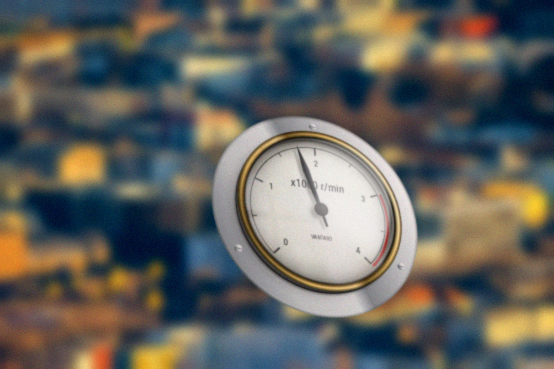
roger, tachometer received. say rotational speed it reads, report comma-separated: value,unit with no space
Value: 1750,rpm
